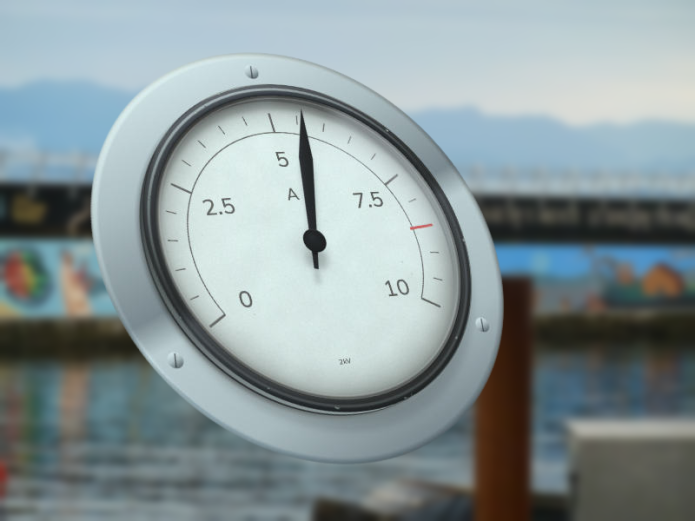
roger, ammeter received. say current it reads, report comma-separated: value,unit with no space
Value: 5.5,A
